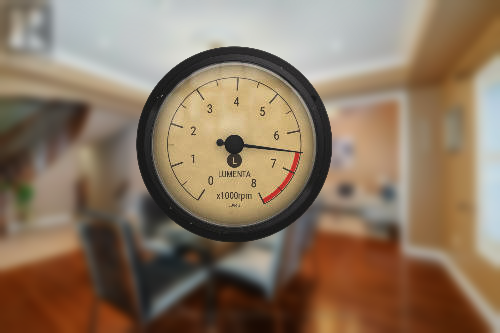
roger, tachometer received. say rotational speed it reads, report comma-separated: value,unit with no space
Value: 6500,rpm
